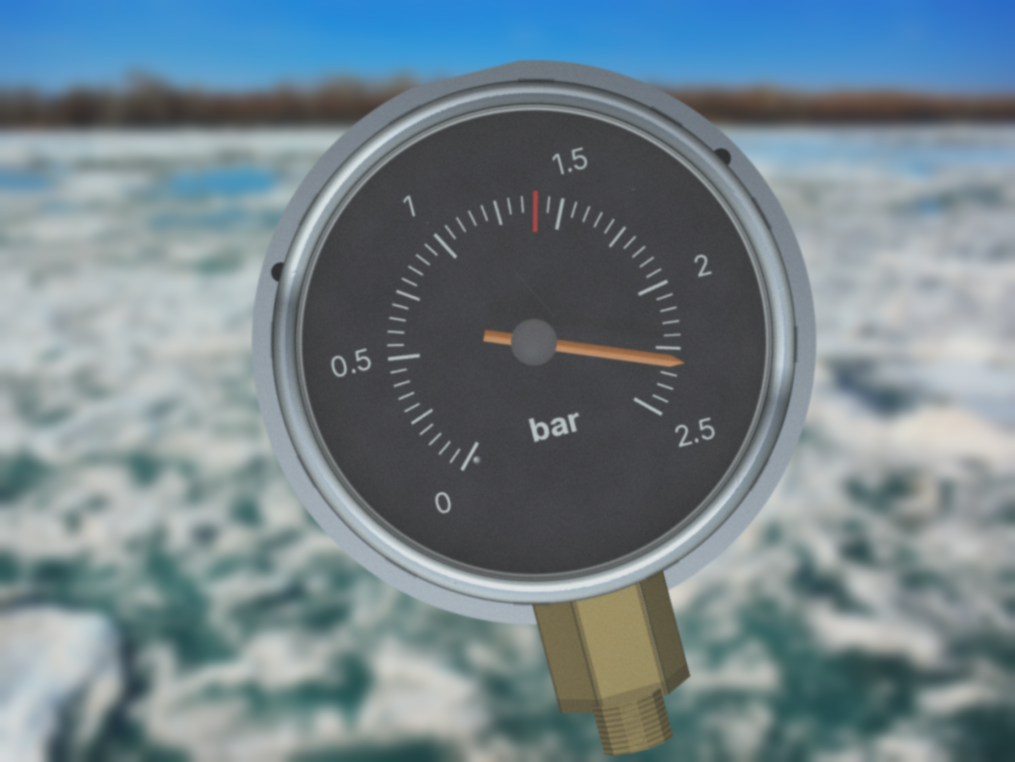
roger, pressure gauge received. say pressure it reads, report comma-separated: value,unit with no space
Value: 2.3,bar
